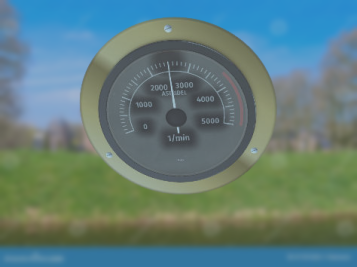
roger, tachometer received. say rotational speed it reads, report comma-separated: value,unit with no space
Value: 2500,rpm
